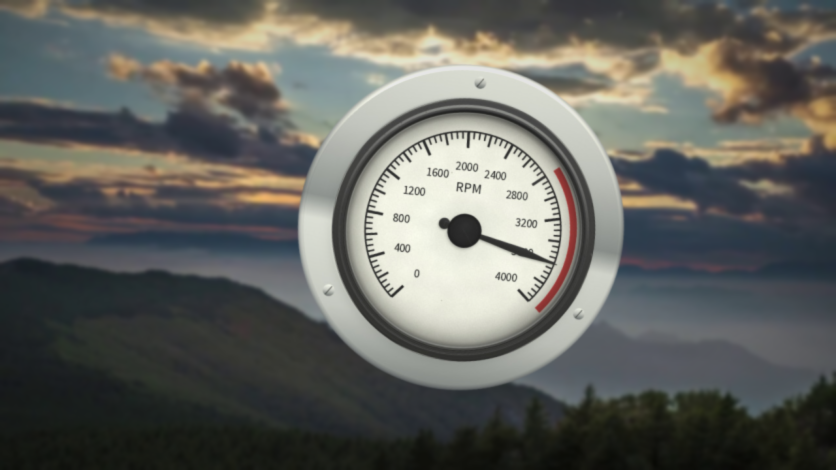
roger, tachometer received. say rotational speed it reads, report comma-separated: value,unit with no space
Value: 3600,rpm
